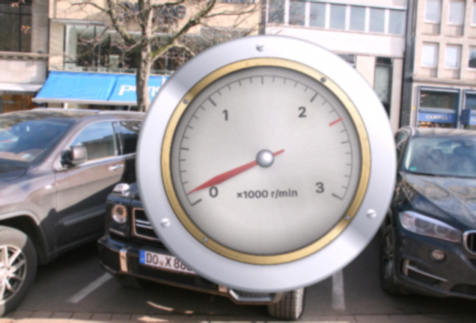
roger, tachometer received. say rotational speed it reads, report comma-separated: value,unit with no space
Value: 100,rpm
